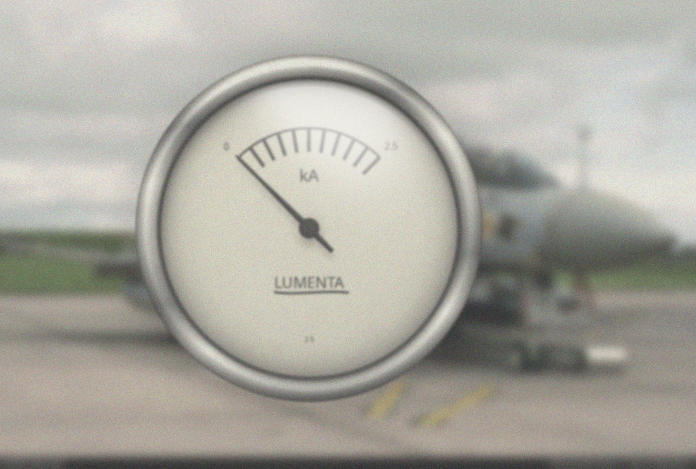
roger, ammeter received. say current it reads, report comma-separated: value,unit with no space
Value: 0,kA
